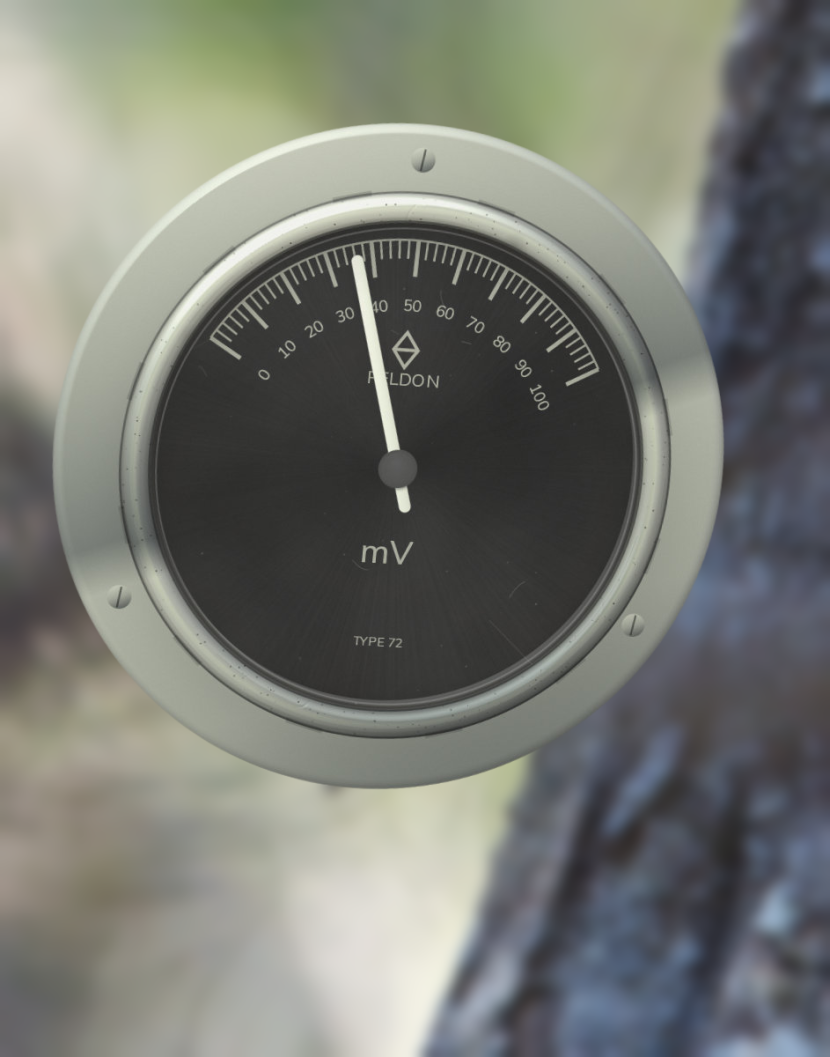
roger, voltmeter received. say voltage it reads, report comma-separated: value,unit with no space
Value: 36,mV
